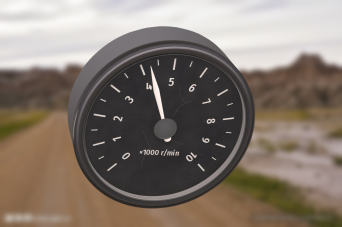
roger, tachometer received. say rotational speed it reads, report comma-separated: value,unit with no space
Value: 4250,rpm
